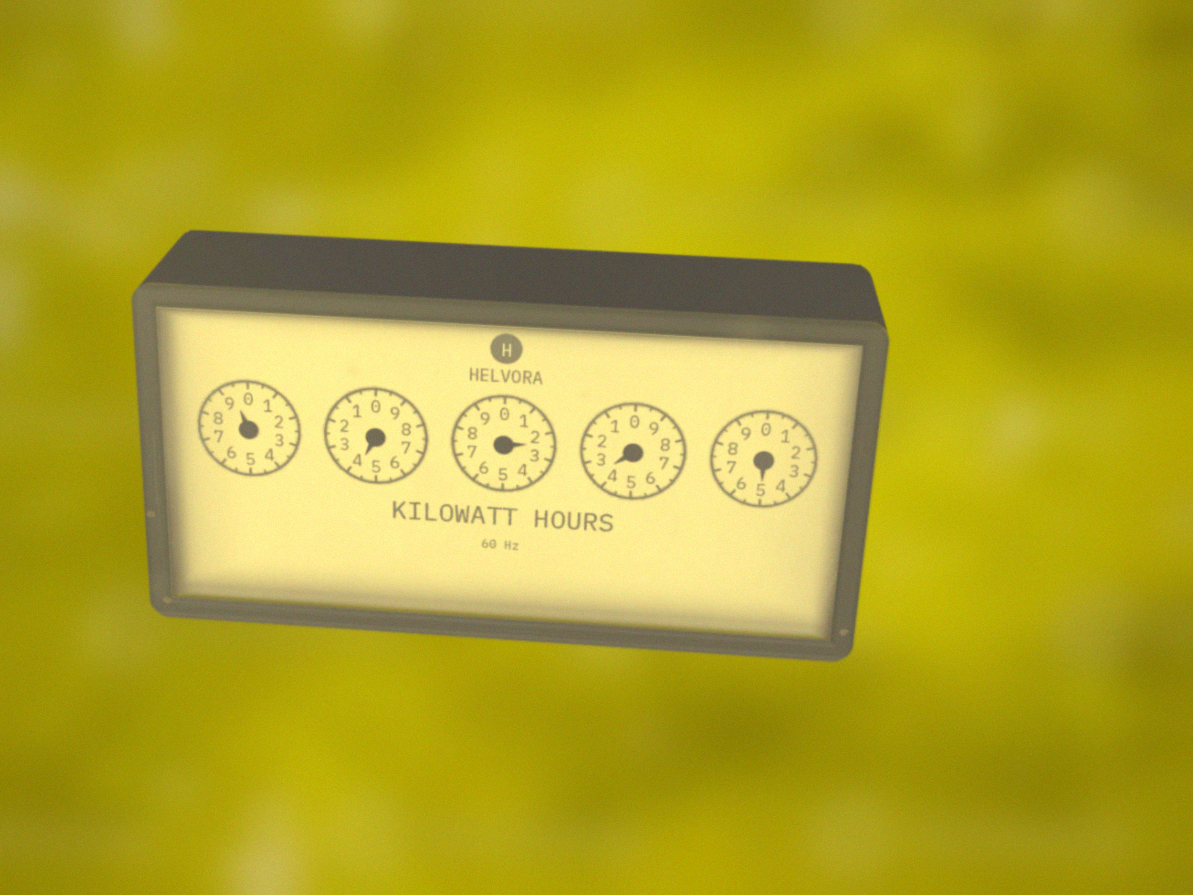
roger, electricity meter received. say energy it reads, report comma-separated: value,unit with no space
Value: 94235,kWh
